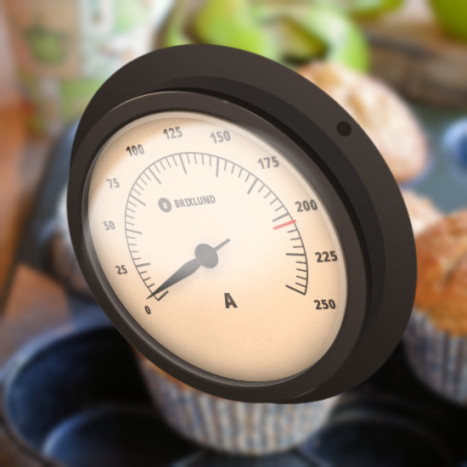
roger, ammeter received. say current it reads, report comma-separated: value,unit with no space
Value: 5,A
